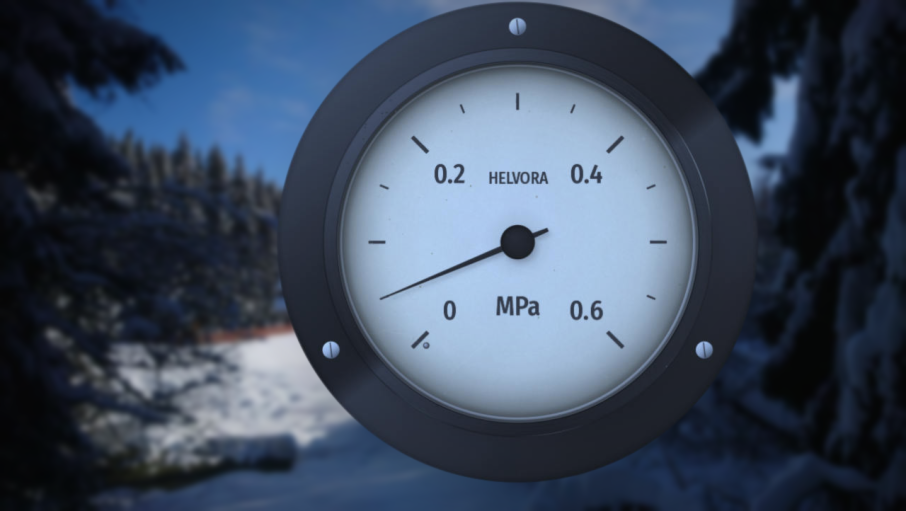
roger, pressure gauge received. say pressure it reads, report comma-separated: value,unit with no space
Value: 0.05,MPa
